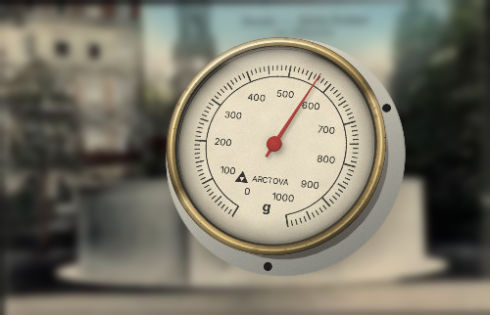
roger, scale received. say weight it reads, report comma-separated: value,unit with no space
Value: 570,g
